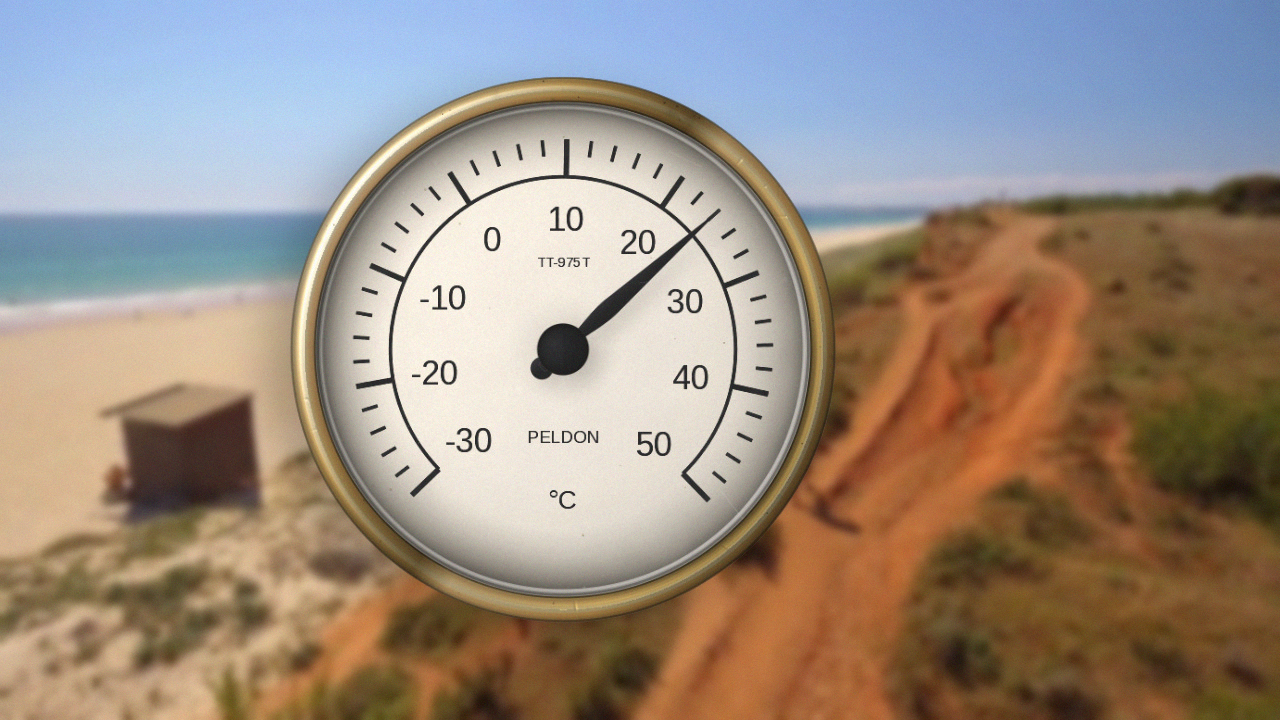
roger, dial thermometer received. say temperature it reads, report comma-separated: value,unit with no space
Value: 24,°C
